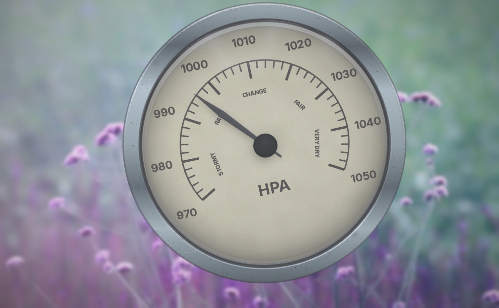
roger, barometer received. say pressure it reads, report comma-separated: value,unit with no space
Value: 996,hPa
